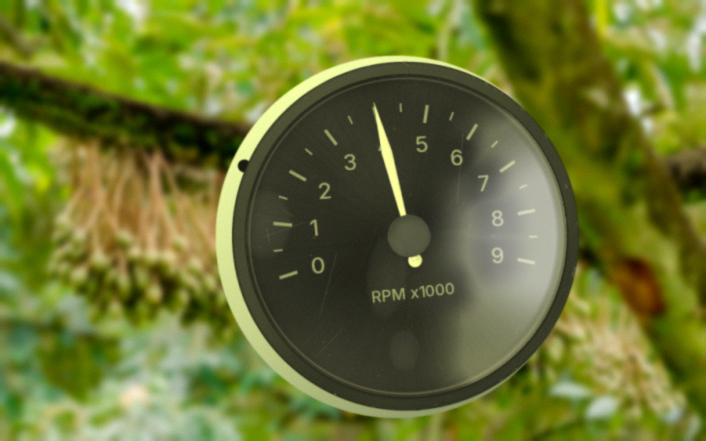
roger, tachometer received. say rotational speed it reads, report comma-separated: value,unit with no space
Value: 4000,rpm
